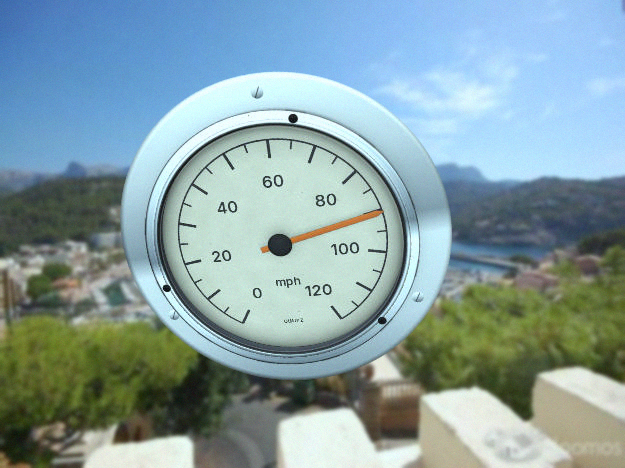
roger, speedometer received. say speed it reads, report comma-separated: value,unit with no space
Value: 90,mph
